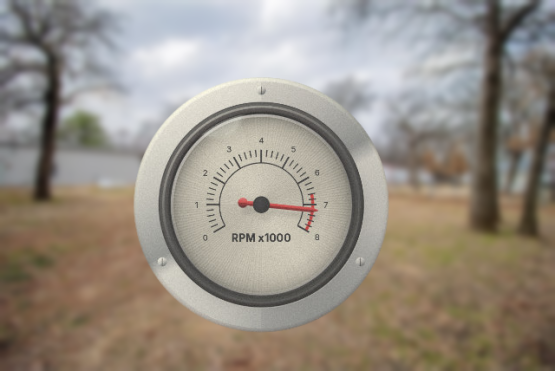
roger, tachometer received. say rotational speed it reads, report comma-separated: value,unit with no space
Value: 7200,rpm
